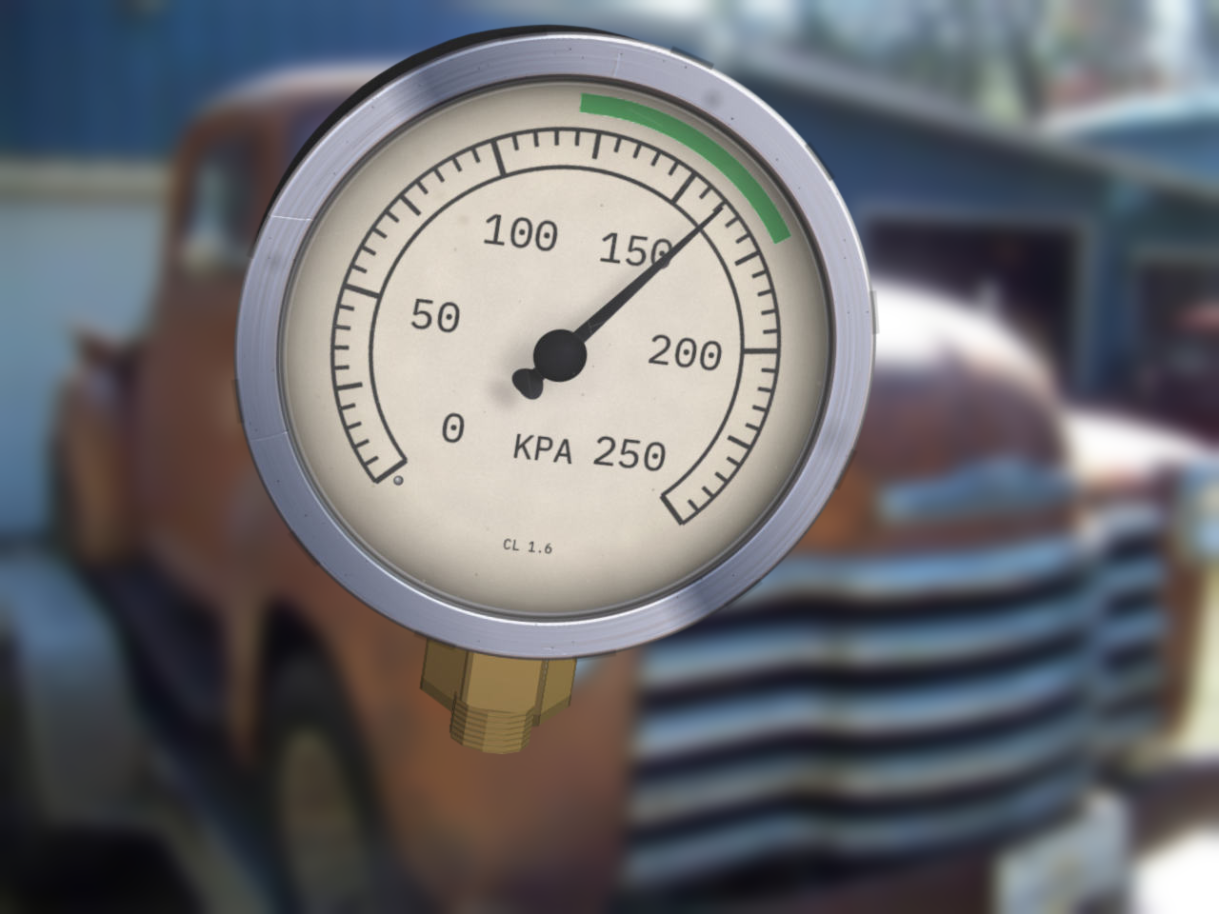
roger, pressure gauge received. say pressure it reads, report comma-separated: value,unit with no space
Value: 160,kPa
